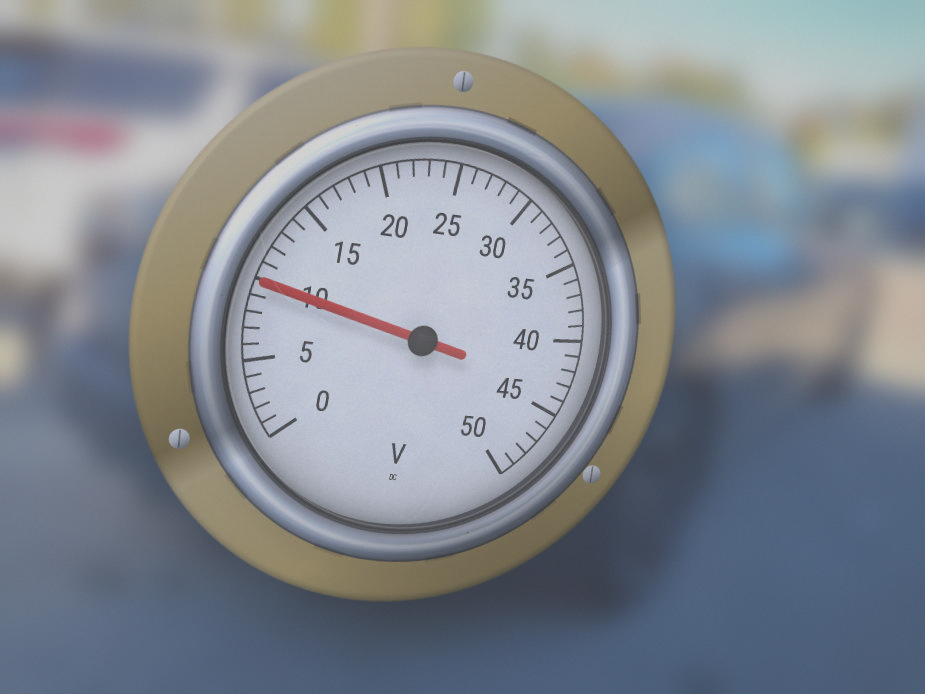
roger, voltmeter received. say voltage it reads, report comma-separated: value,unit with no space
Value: 10,V
